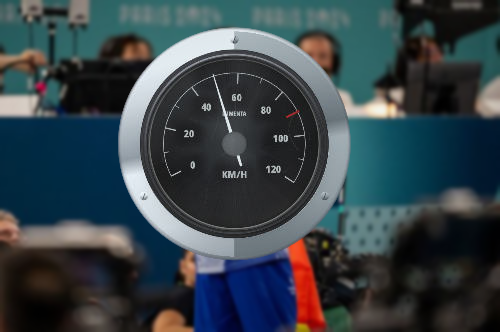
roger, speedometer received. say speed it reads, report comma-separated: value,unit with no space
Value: 50,km/h
